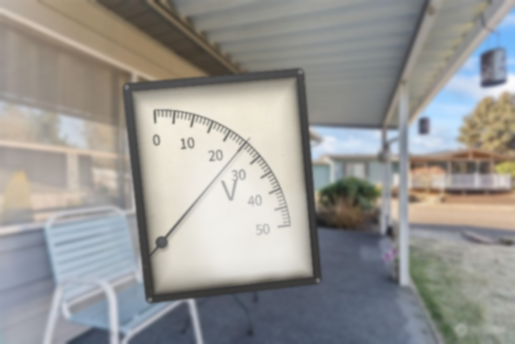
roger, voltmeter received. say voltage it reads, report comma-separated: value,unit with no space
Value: 25,V
